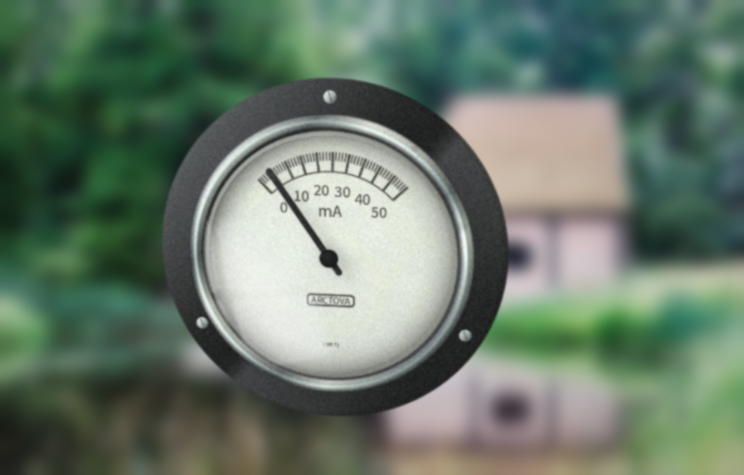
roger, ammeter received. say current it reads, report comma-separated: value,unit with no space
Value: 5,mA
